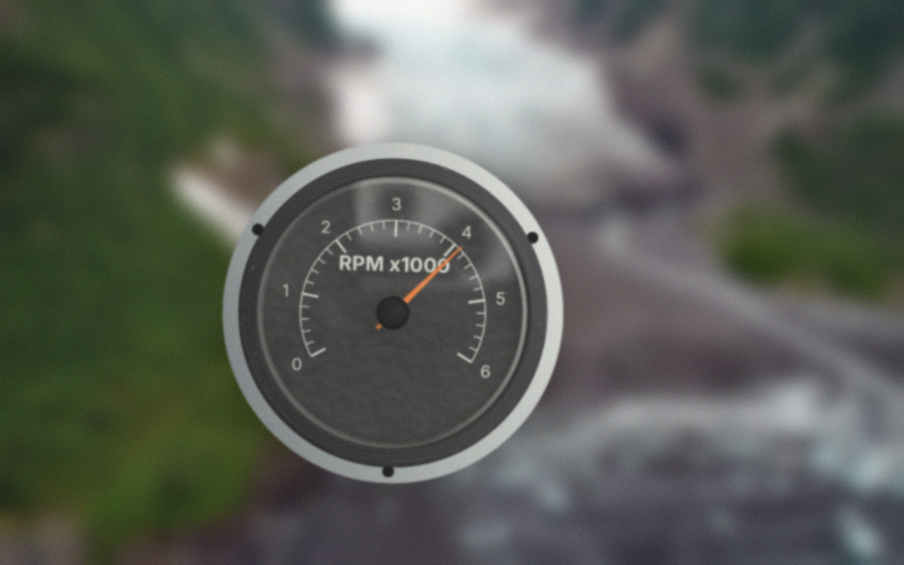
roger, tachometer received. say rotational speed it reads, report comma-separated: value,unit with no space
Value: 4100,rpm
